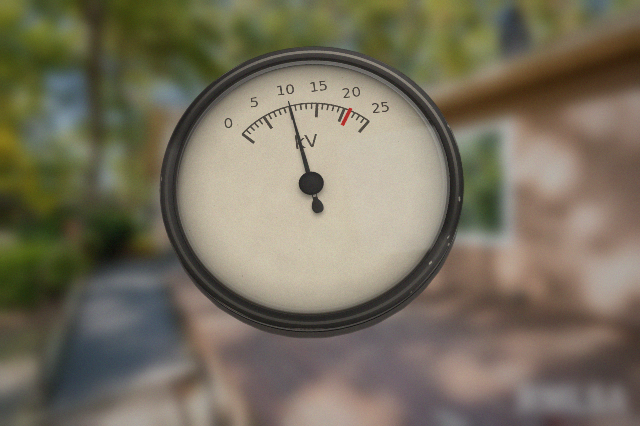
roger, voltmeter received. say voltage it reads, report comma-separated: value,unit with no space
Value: 10,kV
